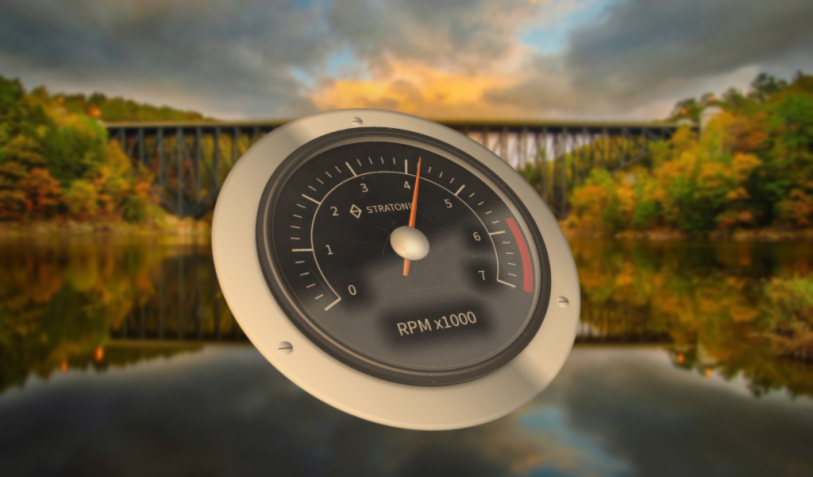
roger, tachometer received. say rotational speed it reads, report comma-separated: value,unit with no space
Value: 4200,rpm
